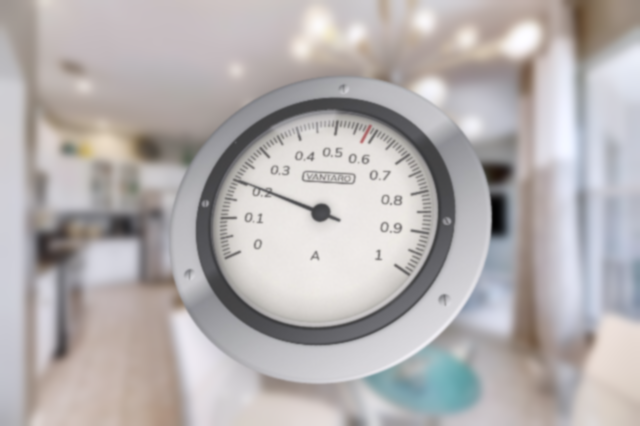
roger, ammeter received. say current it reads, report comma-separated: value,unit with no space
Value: 0.2,A
